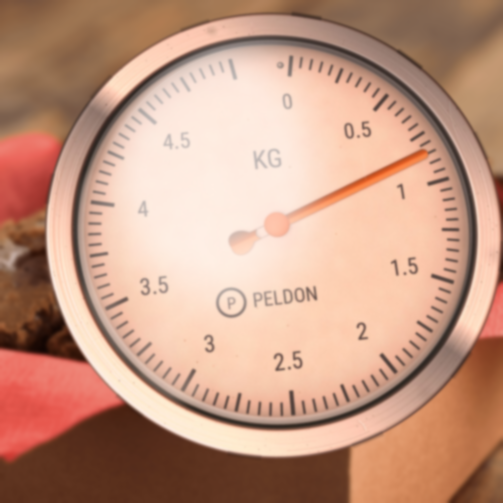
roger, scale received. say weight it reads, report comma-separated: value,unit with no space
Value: 0.85,kg
